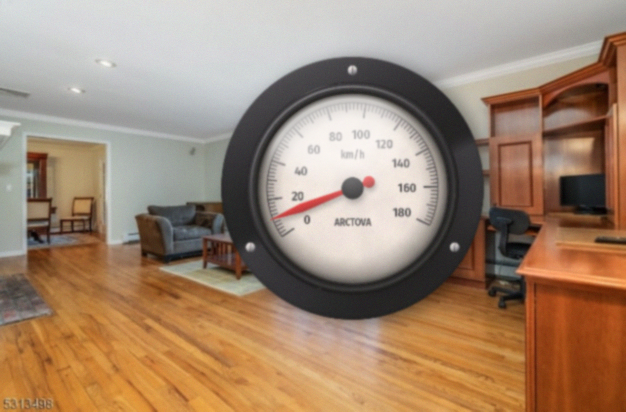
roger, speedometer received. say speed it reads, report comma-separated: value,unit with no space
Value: 10,km/h
